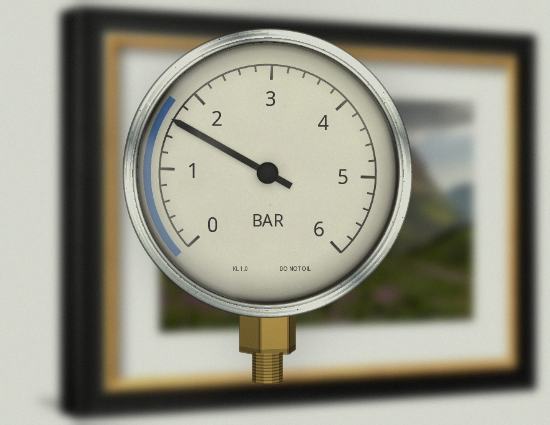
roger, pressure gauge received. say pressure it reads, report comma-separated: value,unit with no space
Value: 1.6,bar
